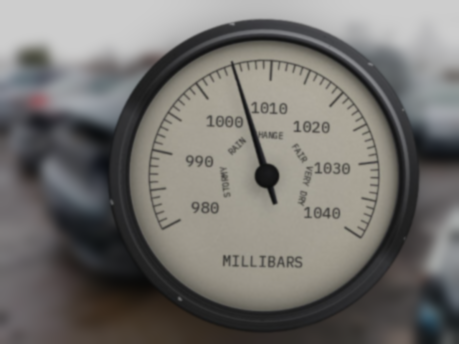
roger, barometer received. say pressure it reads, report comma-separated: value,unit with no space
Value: 1005,mbar
